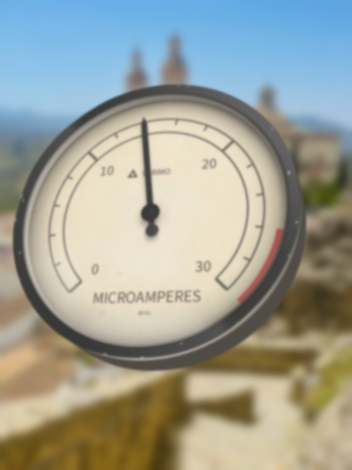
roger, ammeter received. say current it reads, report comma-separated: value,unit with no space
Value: 14,µA
